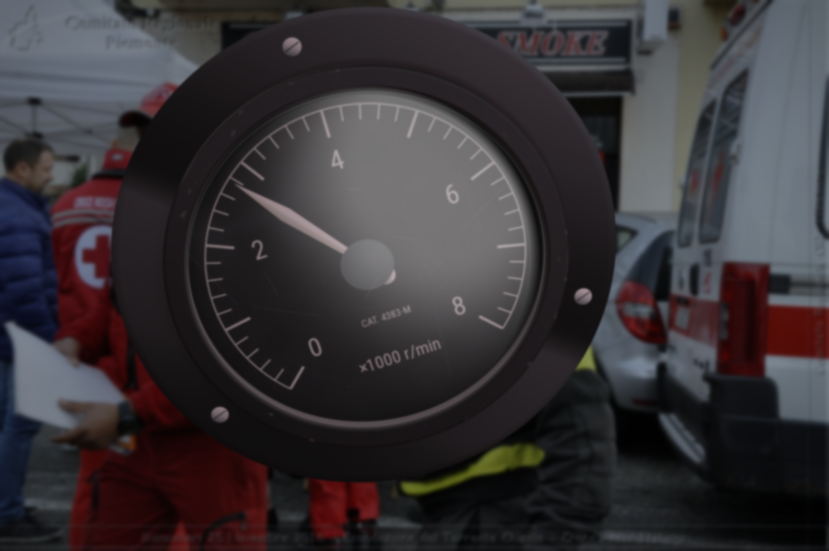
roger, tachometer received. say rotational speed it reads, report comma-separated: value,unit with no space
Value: 2800,rpm
